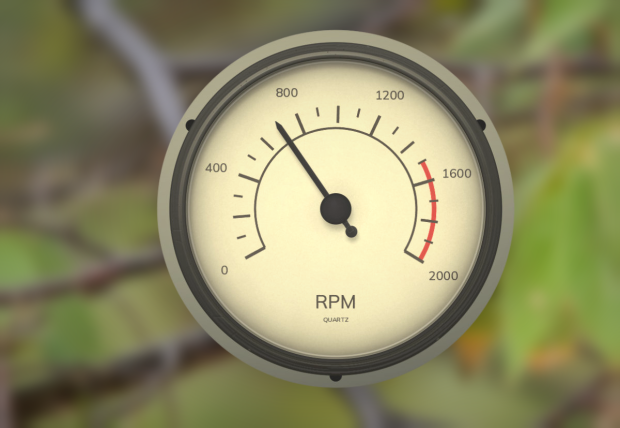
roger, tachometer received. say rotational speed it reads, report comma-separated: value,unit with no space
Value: 700,rpm
